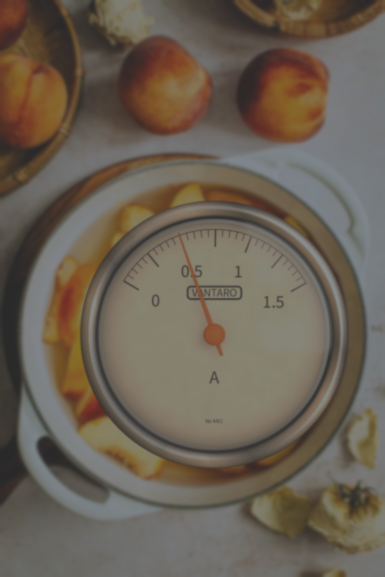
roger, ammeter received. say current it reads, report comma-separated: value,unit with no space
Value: 0.5,A
